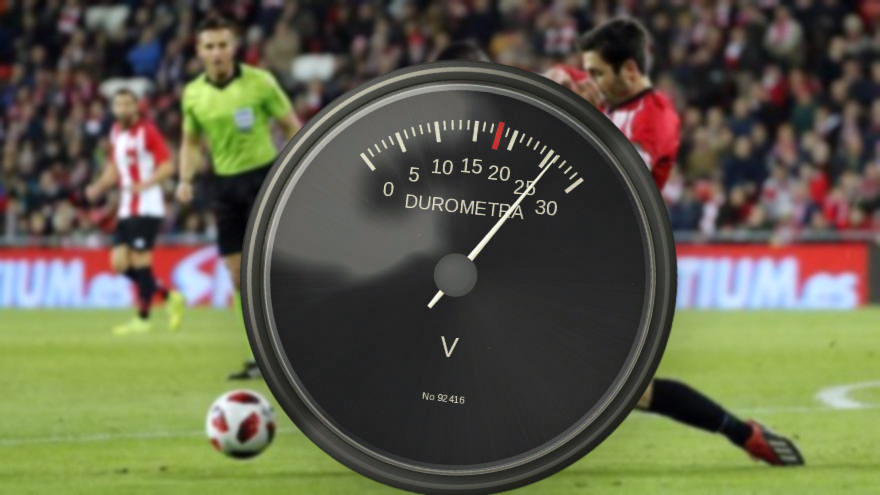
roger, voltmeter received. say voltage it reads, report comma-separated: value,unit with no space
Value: 26,V
